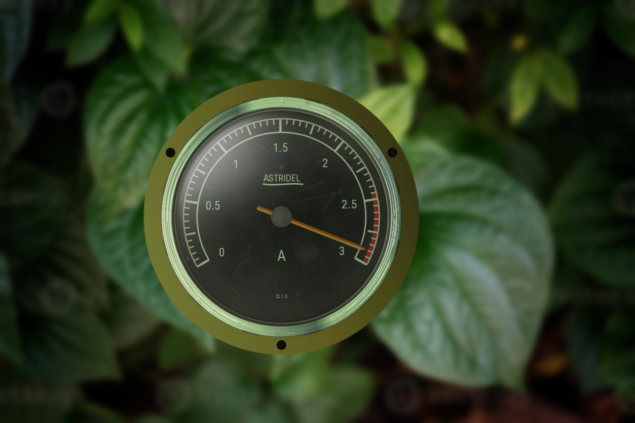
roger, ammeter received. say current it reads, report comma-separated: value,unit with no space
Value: 2.9,A
